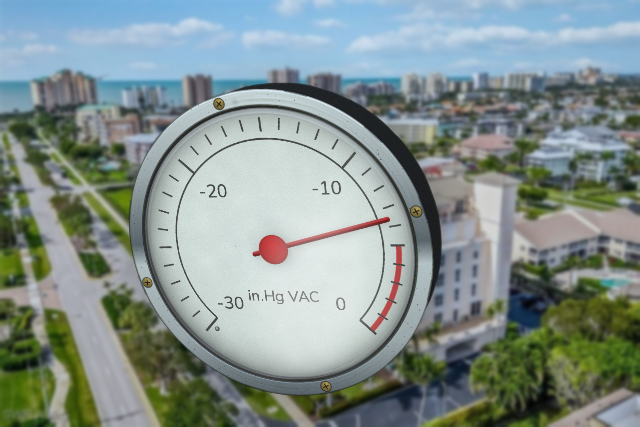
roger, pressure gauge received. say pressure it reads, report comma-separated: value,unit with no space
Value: -6.5,inHg
